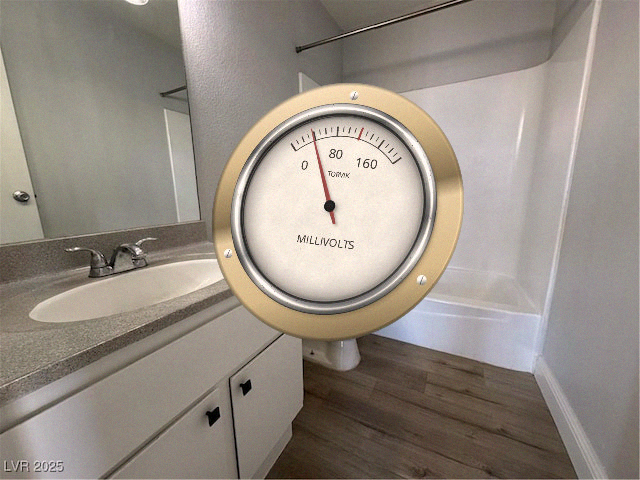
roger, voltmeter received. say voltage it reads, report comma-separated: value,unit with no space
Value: 40,mV
